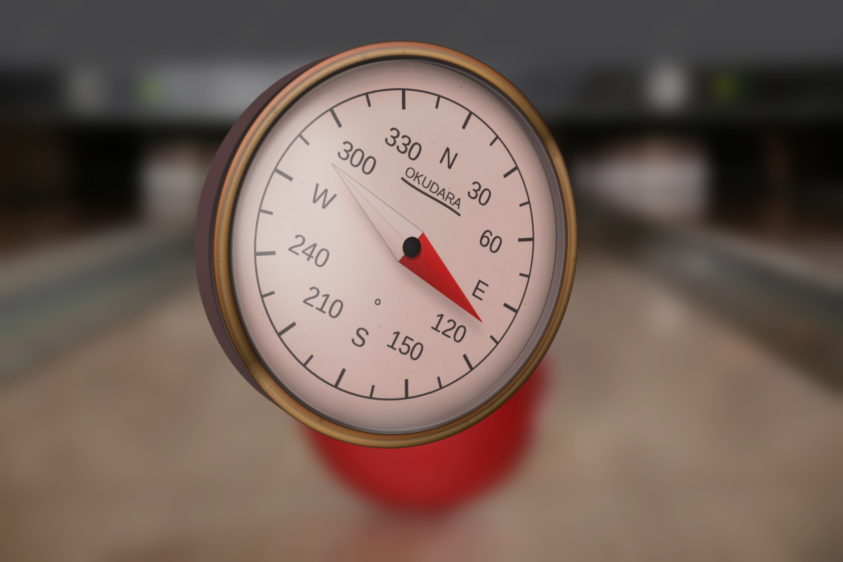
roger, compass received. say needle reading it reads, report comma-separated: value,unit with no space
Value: 105,°
